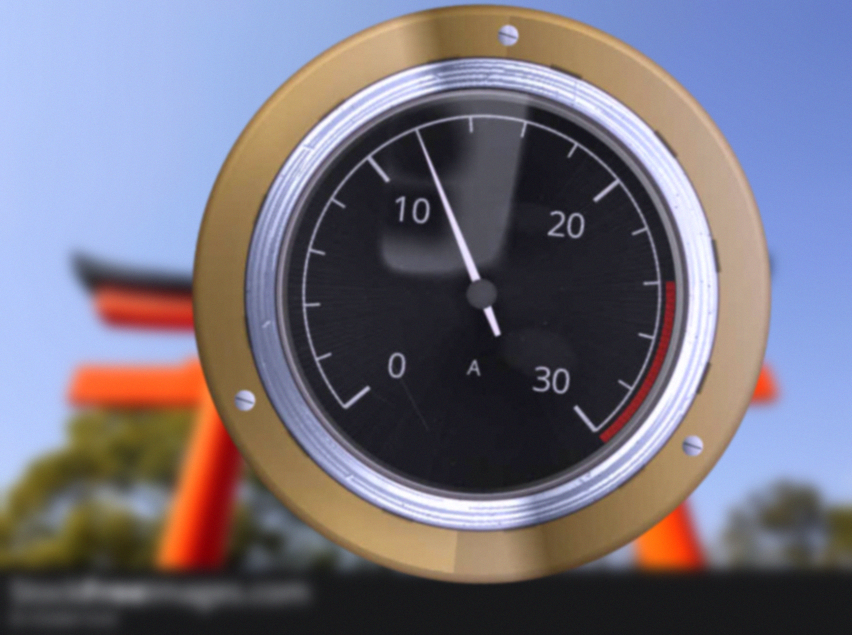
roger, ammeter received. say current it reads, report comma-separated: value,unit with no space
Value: 12,A
